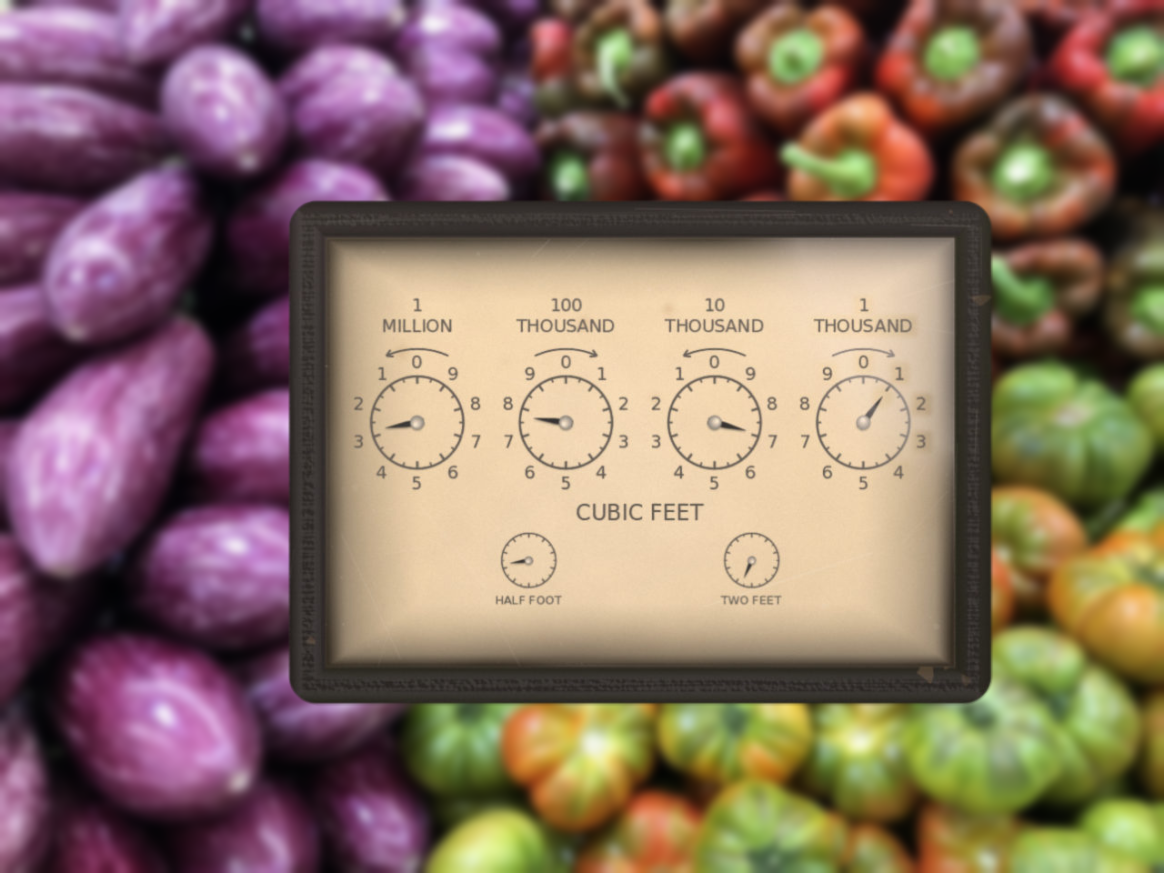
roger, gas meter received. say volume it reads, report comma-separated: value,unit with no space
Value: 277100,ft³
